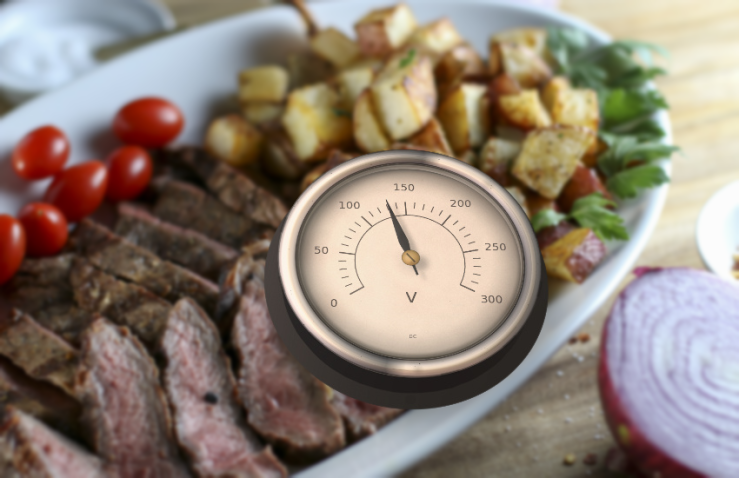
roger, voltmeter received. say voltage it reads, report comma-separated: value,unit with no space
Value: 130,V
